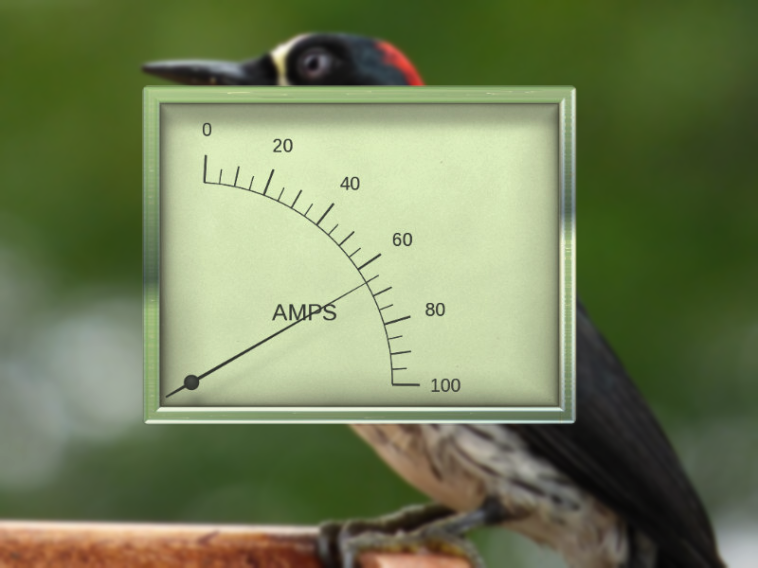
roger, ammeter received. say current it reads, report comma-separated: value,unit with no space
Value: 65,A
